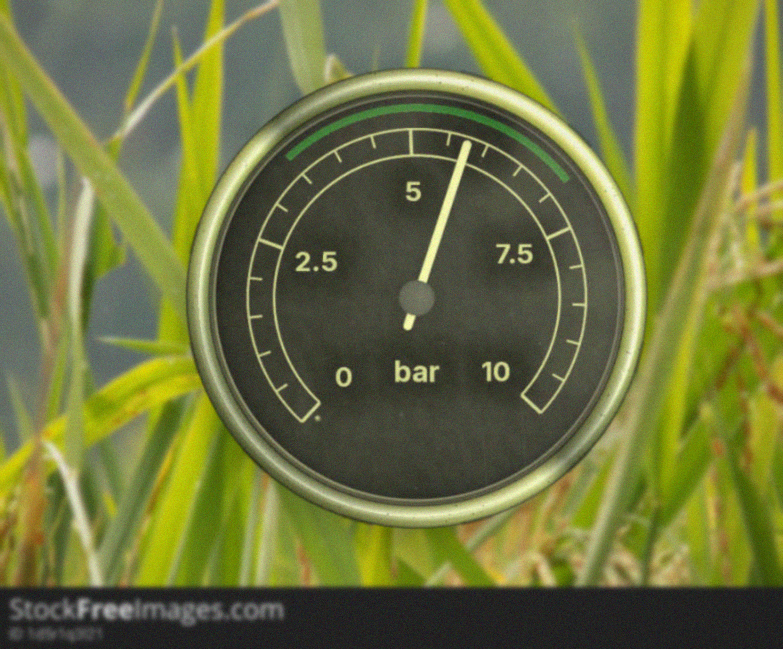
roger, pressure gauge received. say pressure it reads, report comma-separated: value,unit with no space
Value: 5.75,bar
